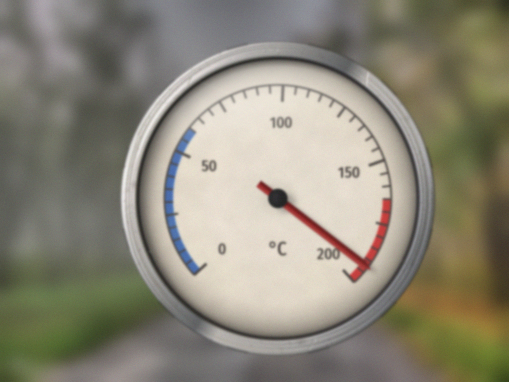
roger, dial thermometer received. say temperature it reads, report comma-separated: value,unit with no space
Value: 192.5,°C
